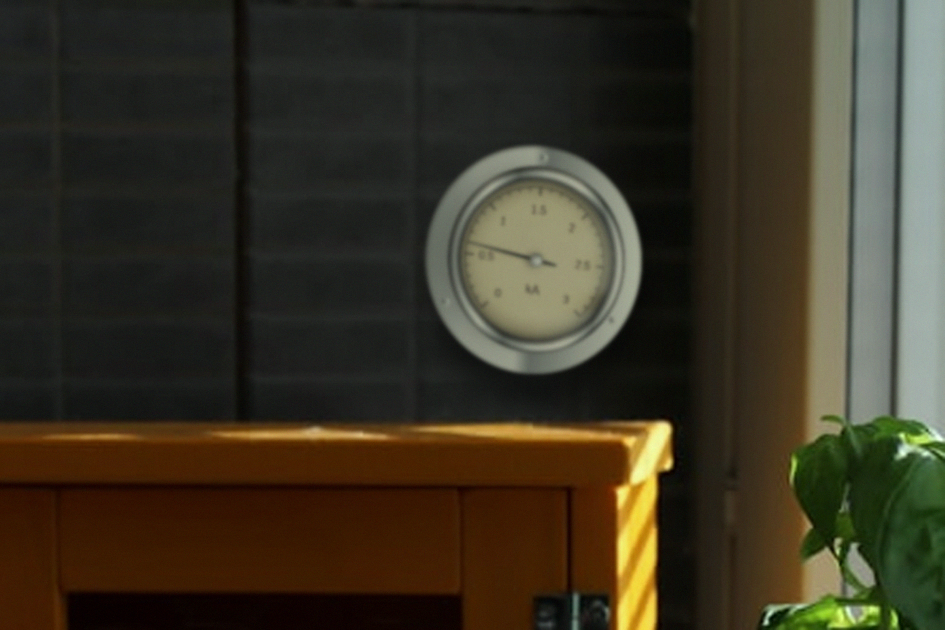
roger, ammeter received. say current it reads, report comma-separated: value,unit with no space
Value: 0.6,kA
